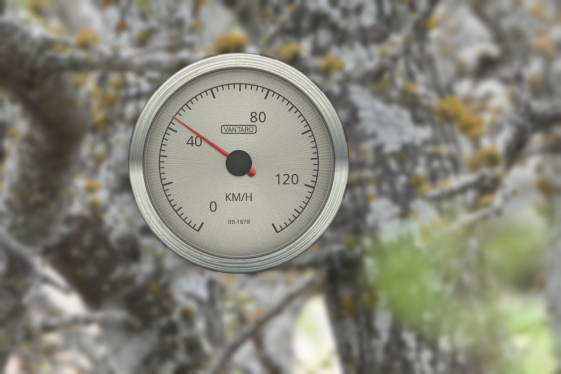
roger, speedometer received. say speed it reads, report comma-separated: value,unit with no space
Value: 44,km/h
